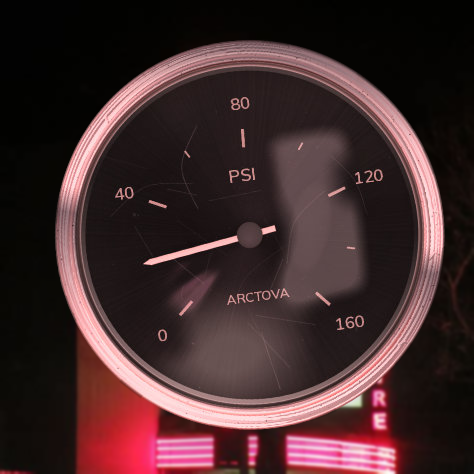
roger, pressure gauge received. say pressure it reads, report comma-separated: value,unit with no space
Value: 20,psi
